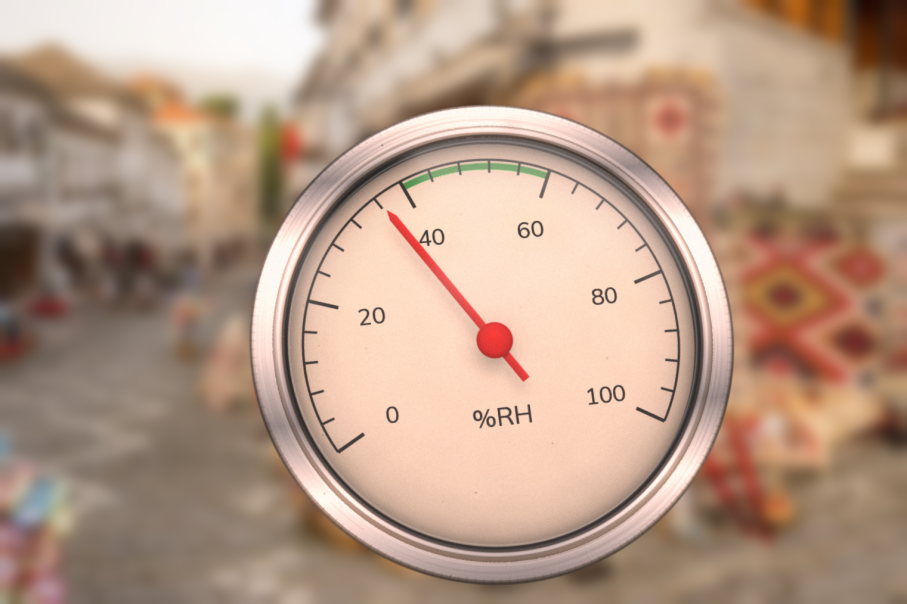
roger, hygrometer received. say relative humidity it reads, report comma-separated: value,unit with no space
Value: 36,%
